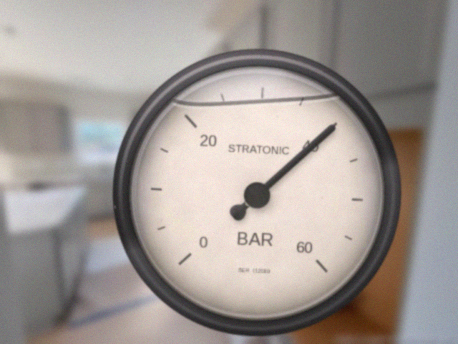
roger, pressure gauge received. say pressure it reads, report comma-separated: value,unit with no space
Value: 40,bar
